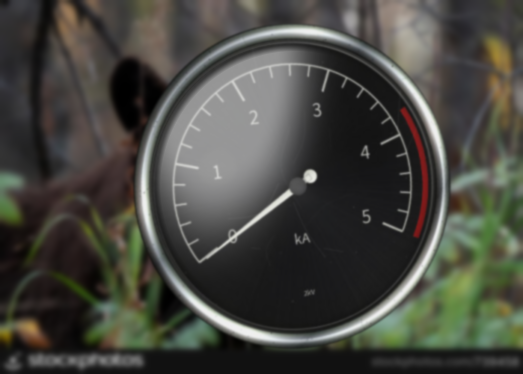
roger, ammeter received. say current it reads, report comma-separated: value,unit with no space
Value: 0,kA
